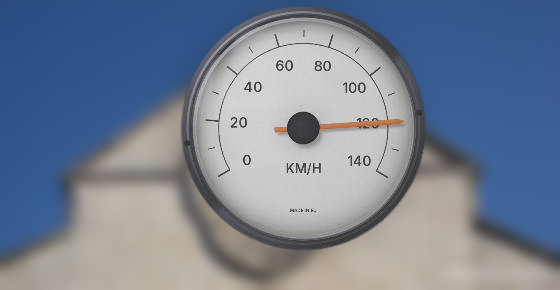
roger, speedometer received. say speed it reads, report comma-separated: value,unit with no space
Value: 120,km/h
